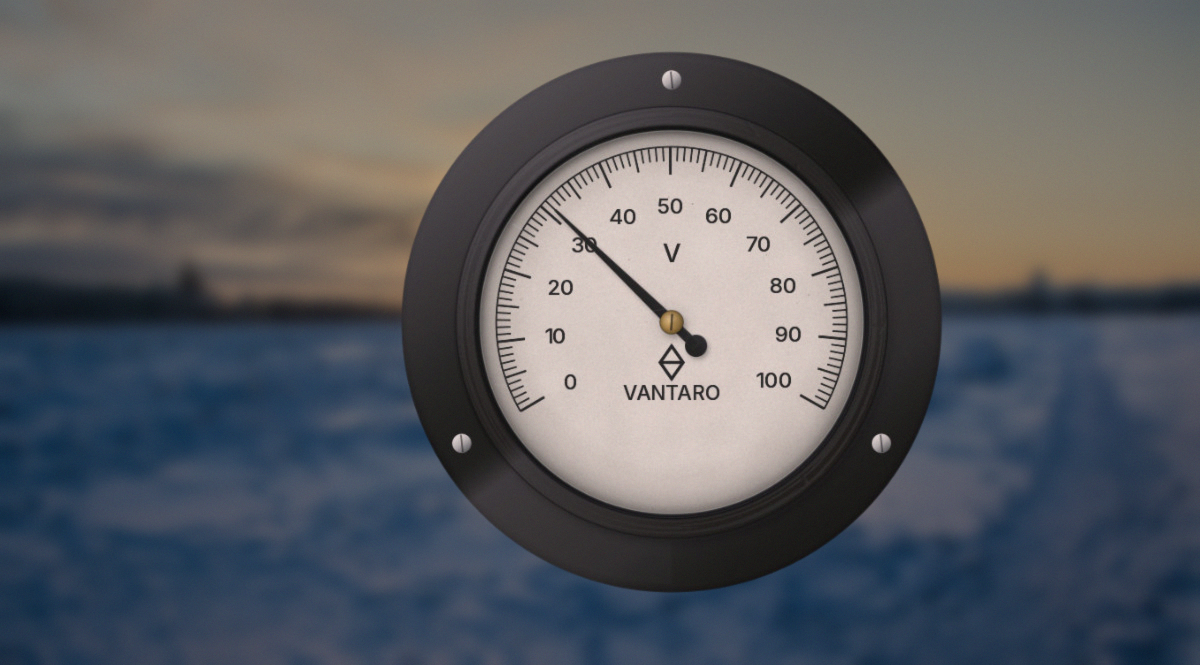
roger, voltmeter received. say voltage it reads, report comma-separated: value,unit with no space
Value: 31,V
